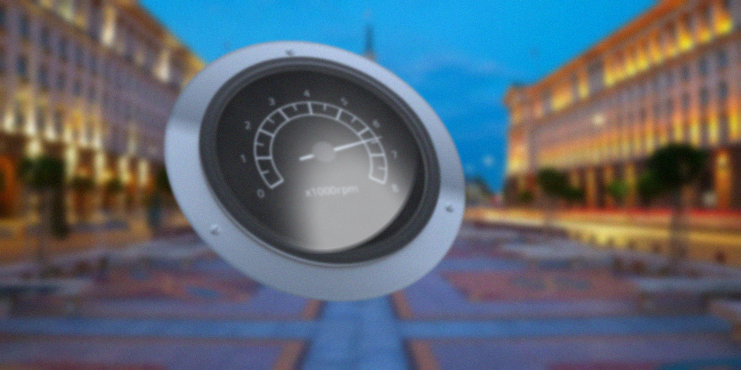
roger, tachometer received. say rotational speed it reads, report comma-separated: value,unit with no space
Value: 6500,rpm
